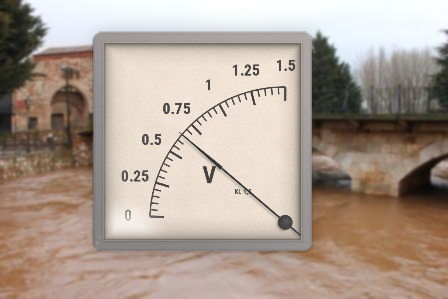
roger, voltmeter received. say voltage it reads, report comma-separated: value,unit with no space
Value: 0.65,V
